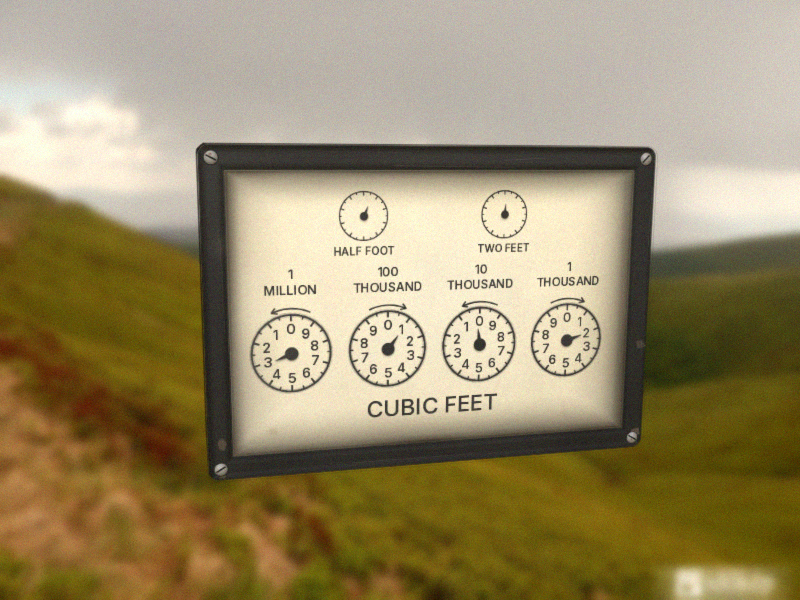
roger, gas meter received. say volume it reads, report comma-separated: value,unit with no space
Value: 310200,ft³
